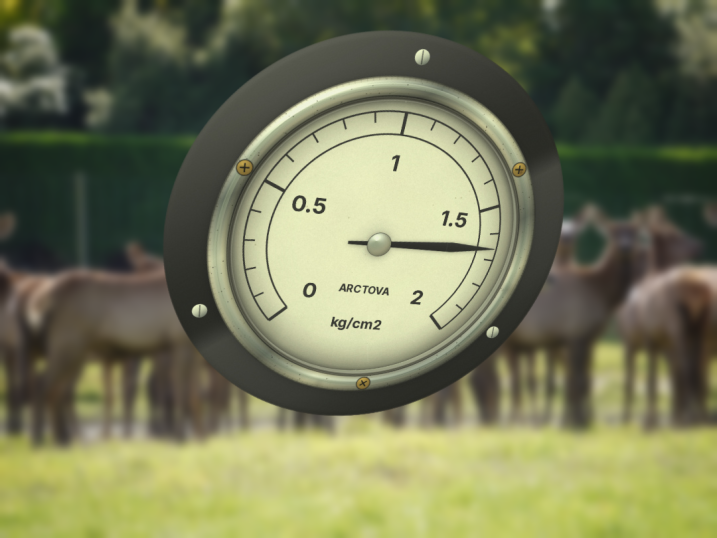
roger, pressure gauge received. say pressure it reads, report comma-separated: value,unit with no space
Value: 1.65,kg/cm²
